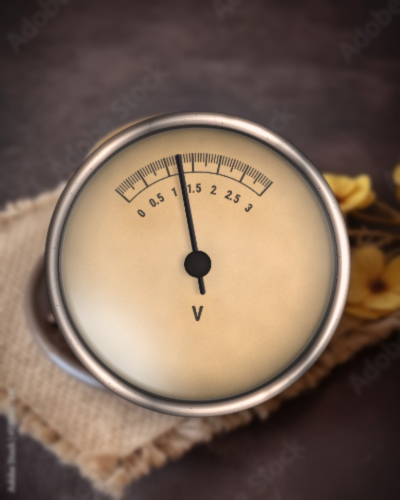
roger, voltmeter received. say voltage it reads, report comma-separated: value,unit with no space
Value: 1.25,V
